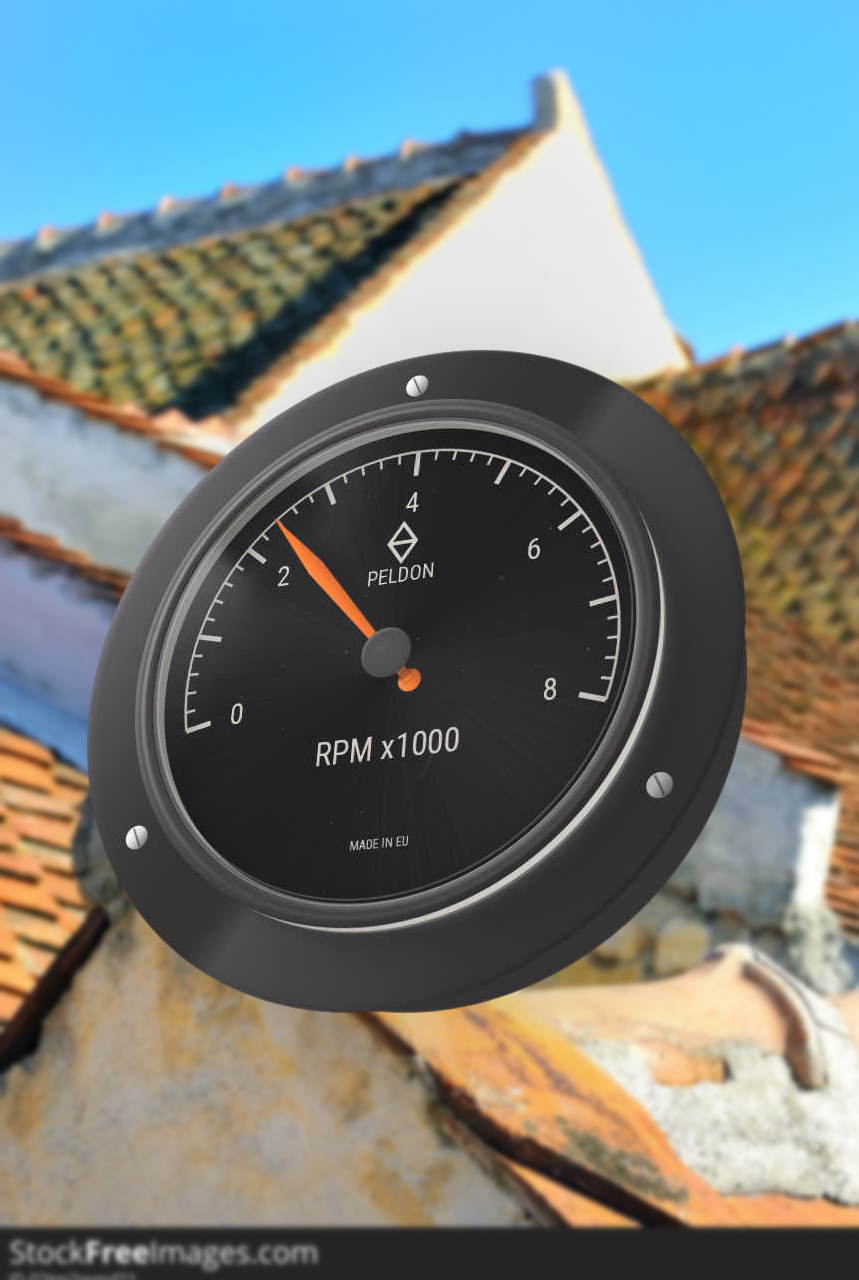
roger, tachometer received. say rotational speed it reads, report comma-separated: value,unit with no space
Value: 2400,rpm
